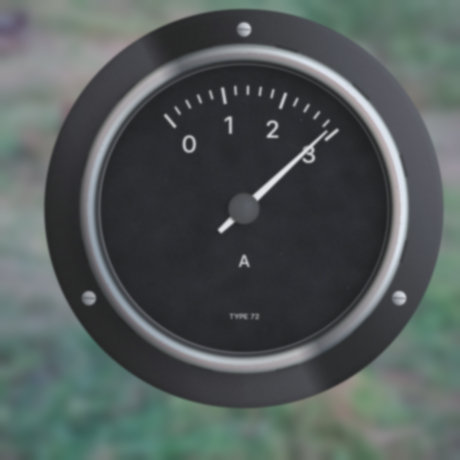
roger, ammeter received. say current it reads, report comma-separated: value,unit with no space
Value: 2.9,A
